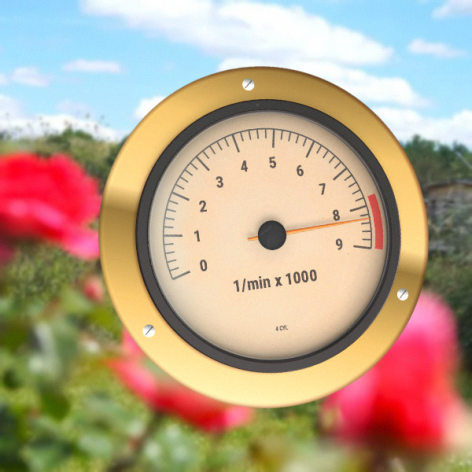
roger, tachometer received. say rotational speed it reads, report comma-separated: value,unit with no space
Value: 8300,rpm
